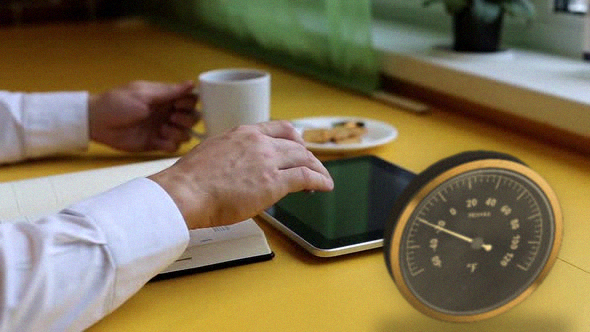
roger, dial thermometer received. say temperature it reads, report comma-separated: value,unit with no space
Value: -20,°F
